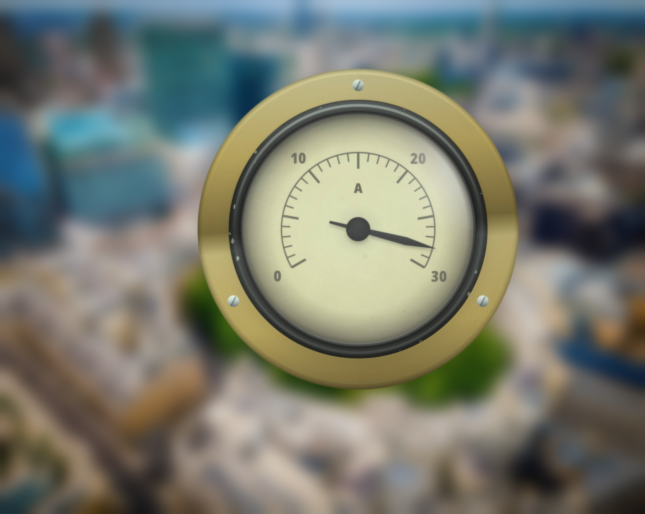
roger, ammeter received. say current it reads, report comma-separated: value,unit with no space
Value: 28,A
